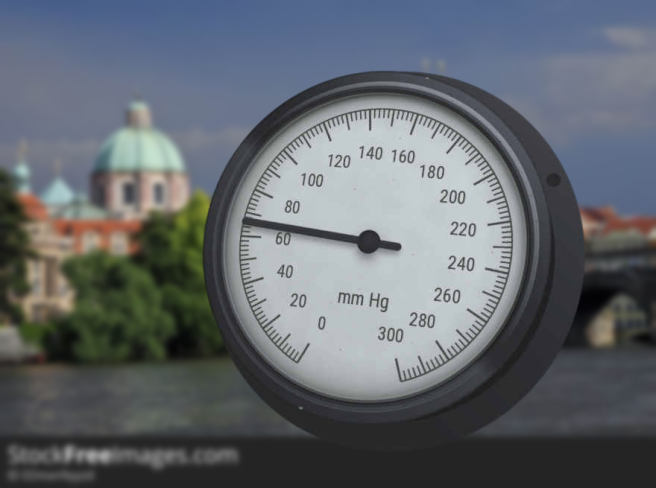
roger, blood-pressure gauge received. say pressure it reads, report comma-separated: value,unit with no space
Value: 66,mmHg
